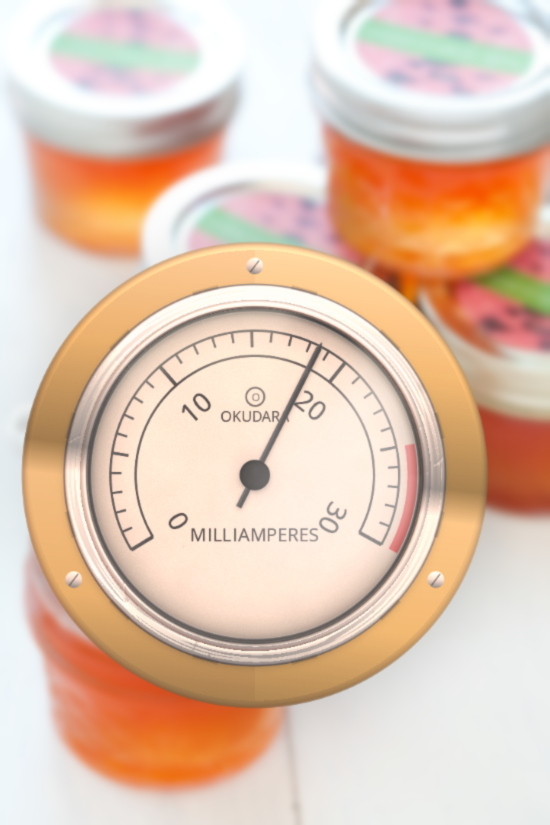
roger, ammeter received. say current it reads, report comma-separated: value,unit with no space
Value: 18.5,mA
